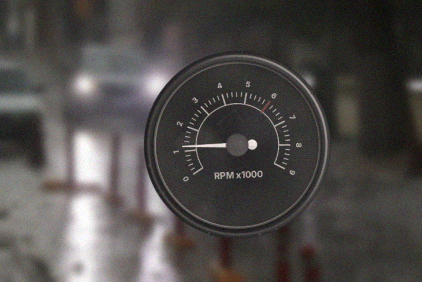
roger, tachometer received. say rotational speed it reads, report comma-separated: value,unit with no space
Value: 1200,rpm
